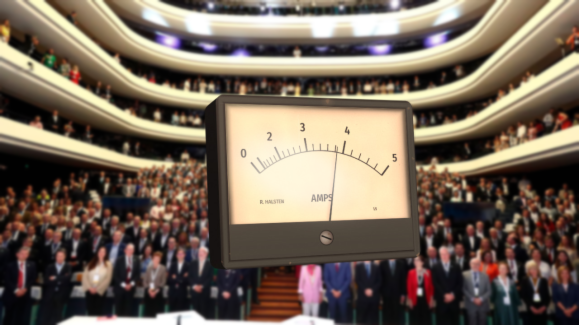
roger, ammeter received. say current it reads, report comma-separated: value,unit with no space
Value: 3.8,A
